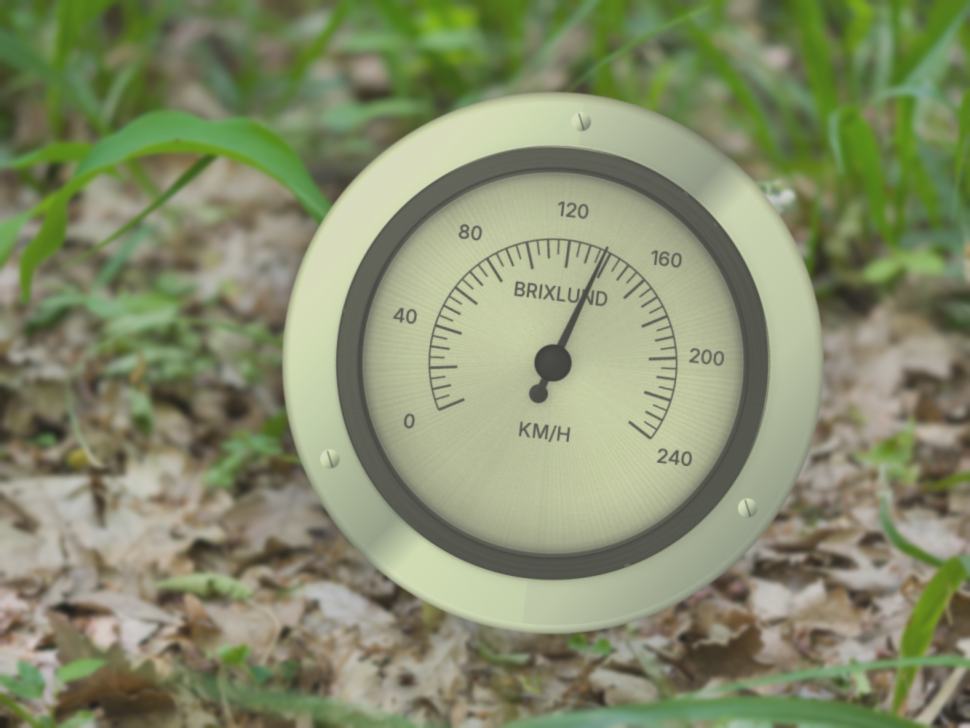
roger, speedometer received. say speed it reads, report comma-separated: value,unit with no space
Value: 137.5,km/h
